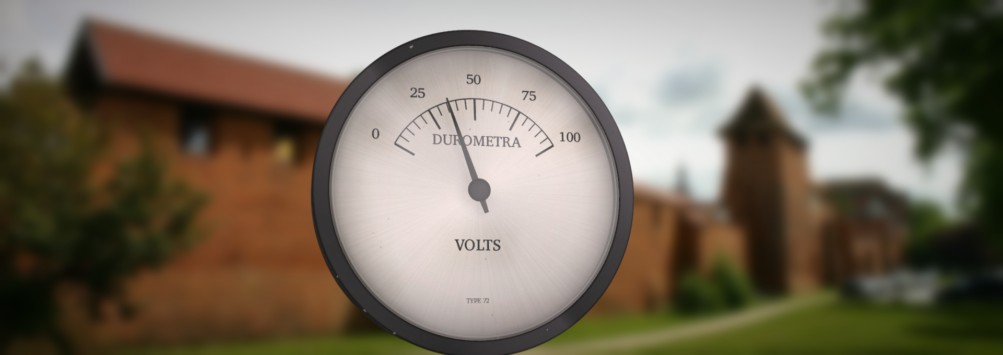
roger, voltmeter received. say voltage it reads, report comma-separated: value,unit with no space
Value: 35,V
